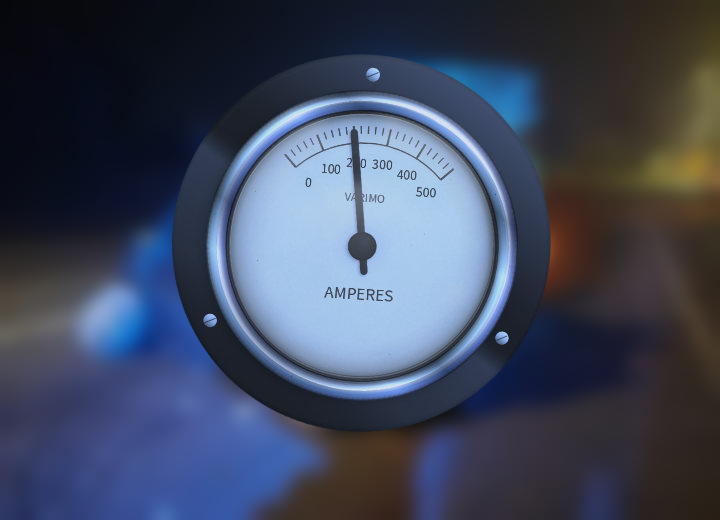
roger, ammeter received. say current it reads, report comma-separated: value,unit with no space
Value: 200,A
